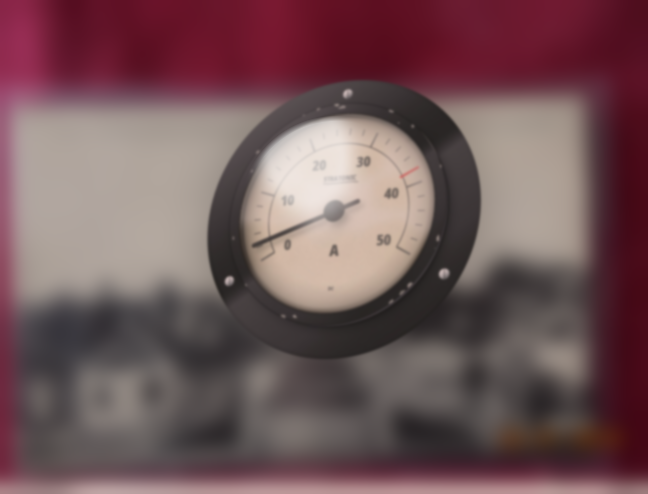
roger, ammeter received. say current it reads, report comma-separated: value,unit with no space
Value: 2,A
